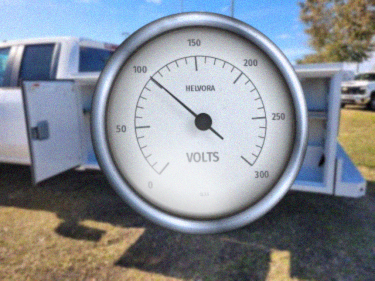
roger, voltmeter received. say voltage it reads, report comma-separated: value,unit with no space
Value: 100,V
